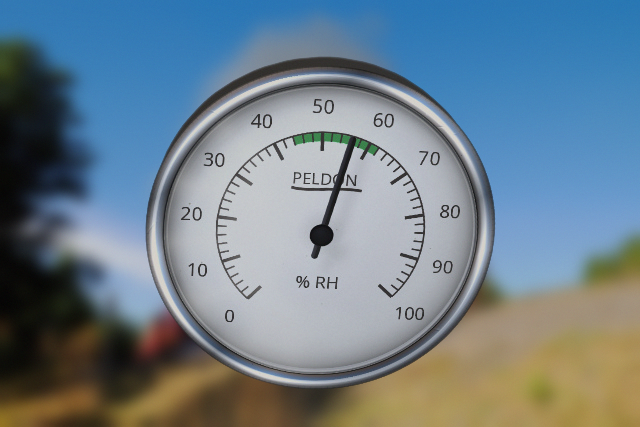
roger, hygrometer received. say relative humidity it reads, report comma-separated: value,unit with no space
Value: 56,%
